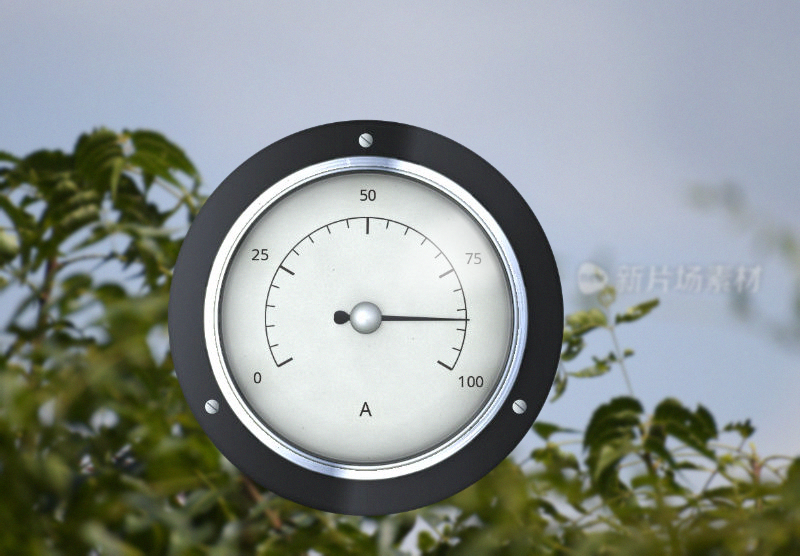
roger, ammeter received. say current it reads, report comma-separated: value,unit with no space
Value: 87.5,A
